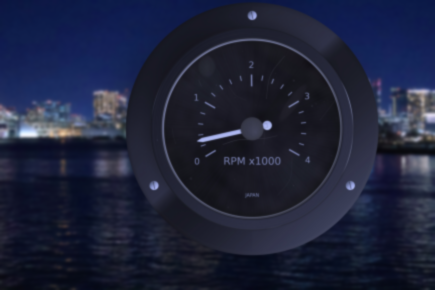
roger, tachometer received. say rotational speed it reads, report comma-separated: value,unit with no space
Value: 300,rpm
